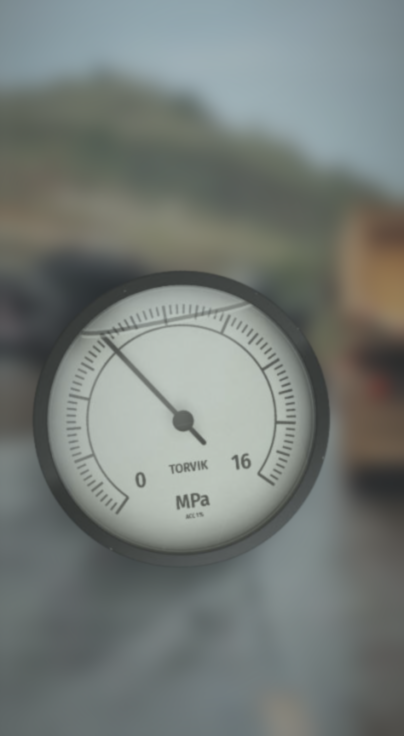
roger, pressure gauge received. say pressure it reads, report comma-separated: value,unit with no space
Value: 6,MPa
